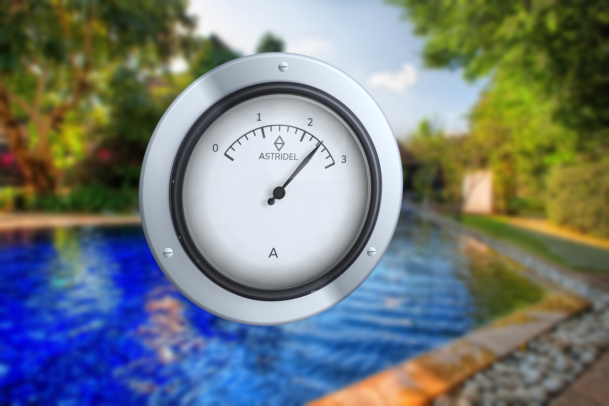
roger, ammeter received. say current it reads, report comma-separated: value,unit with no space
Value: 2.4,A
